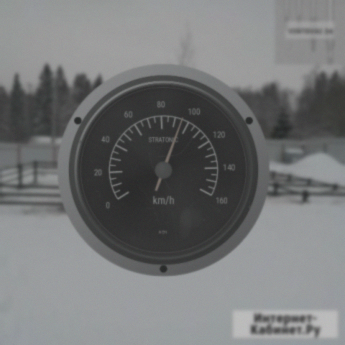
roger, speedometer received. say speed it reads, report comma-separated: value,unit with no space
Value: 95,km/h
